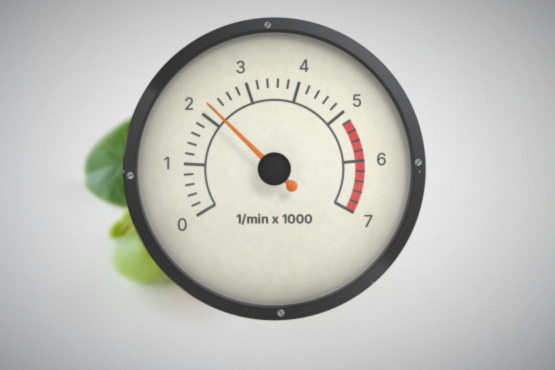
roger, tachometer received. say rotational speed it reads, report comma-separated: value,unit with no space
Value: 2200,rpm
